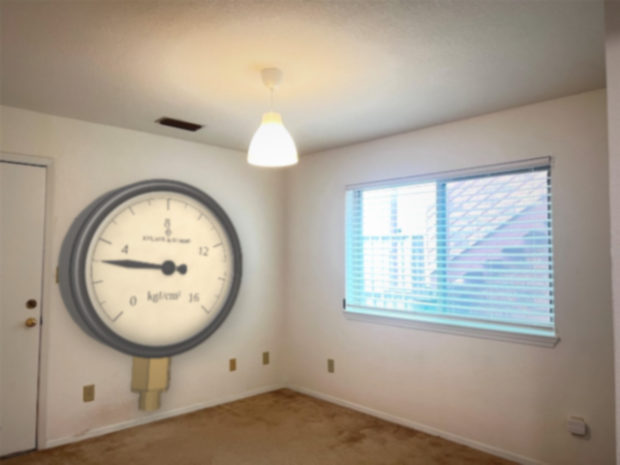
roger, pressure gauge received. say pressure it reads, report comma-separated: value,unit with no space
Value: 3,kg/cm²
